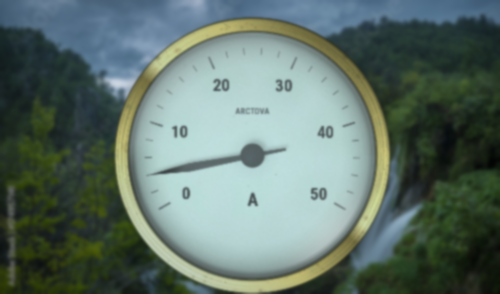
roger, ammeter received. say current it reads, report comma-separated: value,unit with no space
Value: 4,A
